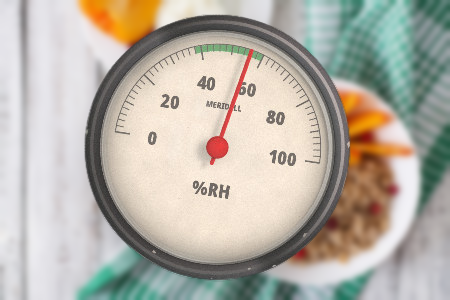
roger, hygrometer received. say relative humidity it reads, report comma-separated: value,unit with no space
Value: 56,%
